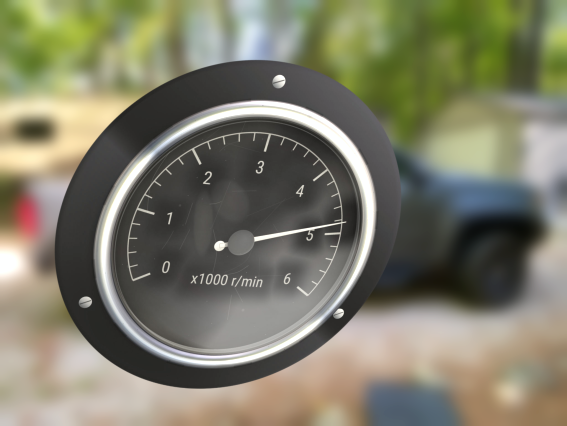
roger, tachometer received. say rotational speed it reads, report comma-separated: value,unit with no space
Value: 4800,rpm
